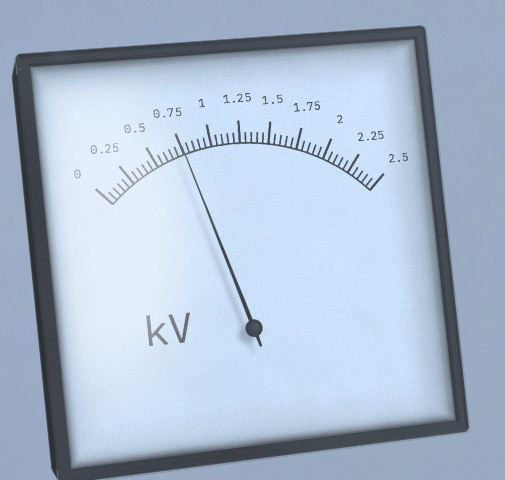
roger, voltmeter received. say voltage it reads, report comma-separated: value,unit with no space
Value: 0.75,kV
